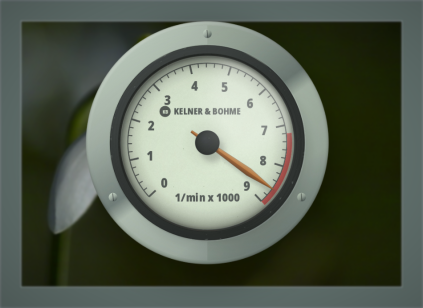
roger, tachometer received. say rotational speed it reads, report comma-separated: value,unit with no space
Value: 8600,rpm
